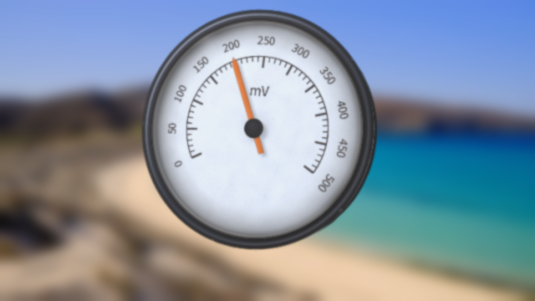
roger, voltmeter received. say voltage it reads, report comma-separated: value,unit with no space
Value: 200,mV
